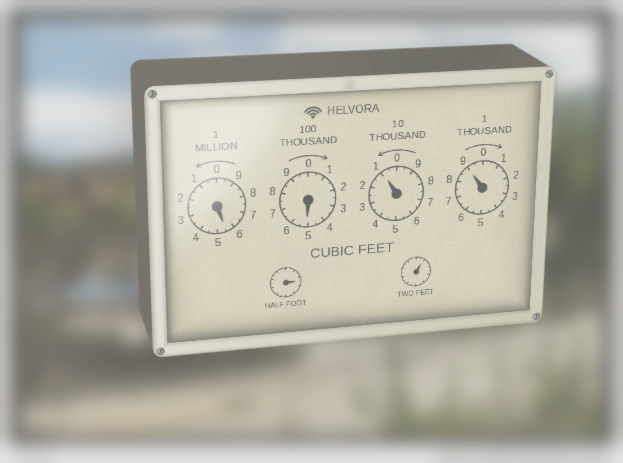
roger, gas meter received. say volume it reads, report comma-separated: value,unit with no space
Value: 550900,ft³
